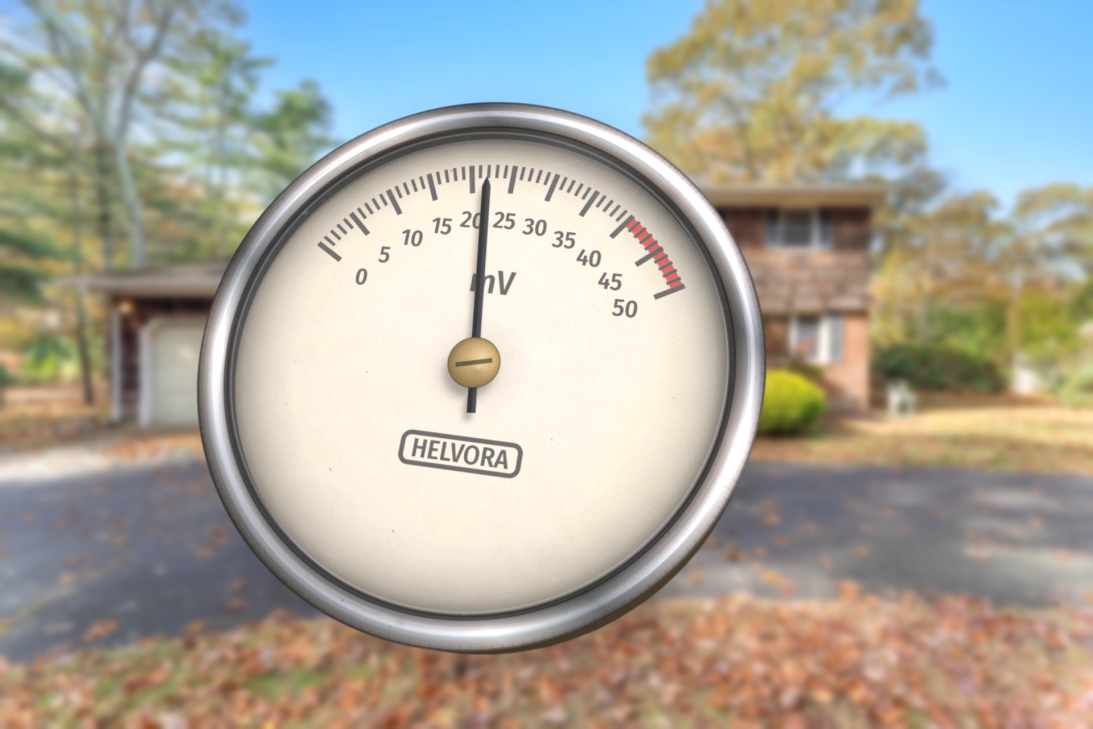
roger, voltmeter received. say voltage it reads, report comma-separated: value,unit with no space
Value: 22,mV
